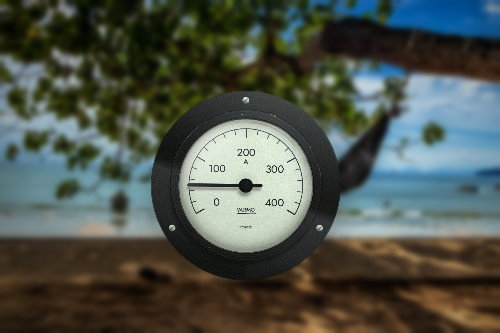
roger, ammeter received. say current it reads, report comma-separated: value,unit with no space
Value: 50,A
